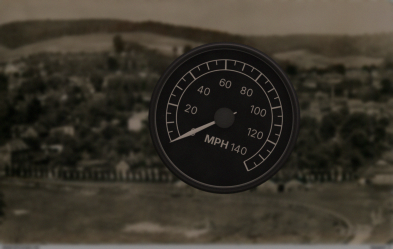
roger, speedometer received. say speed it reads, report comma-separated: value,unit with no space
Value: 0,mph
